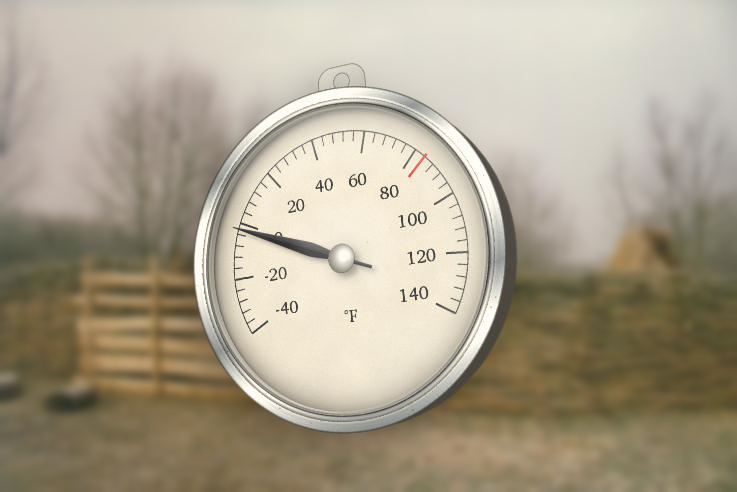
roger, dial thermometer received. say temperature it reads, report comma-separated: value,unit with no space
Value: -2,°F
